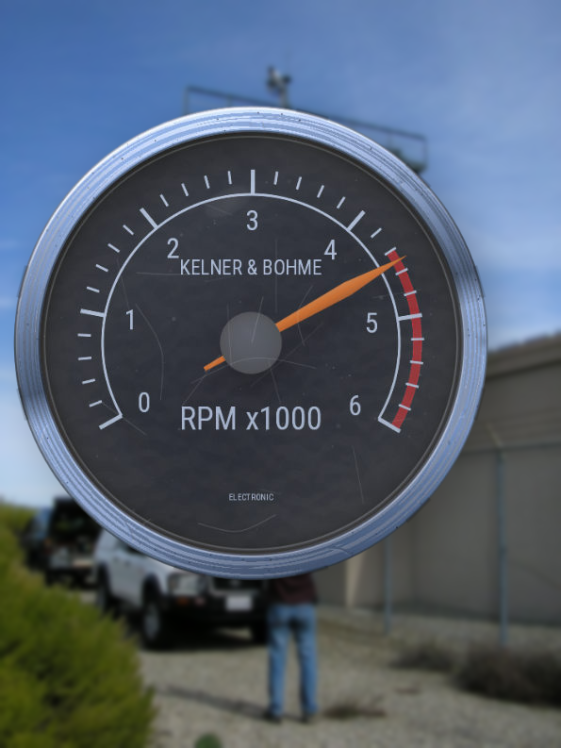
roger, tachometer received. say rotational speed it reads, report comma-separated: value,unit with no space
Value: 4500,rpm
